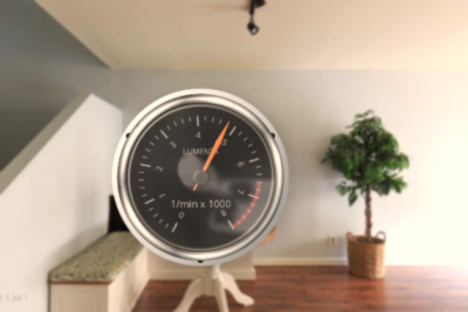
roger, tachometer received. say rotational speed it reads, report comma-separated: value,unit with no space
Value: 4800,rpm
